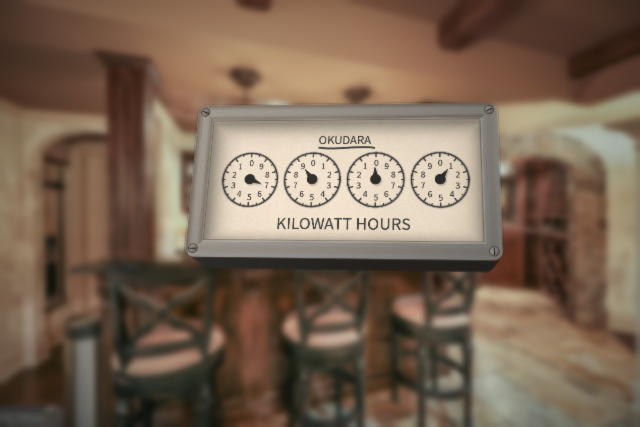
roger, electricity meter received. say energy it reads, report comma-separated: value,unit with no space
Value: 6901,kWh
